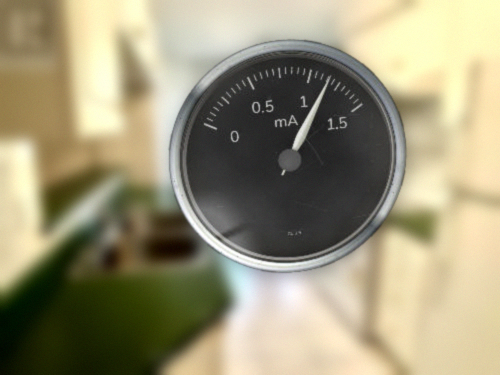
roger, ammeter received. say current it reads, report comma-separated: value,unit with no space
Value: 1.15,mA
